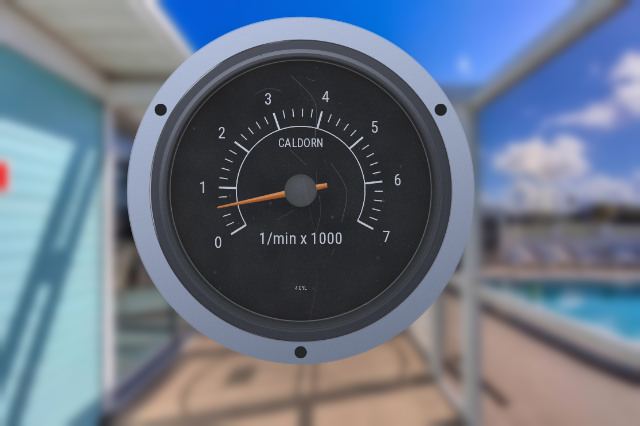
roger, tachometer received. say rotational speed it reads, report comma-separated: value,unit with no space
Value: 600,rpm
